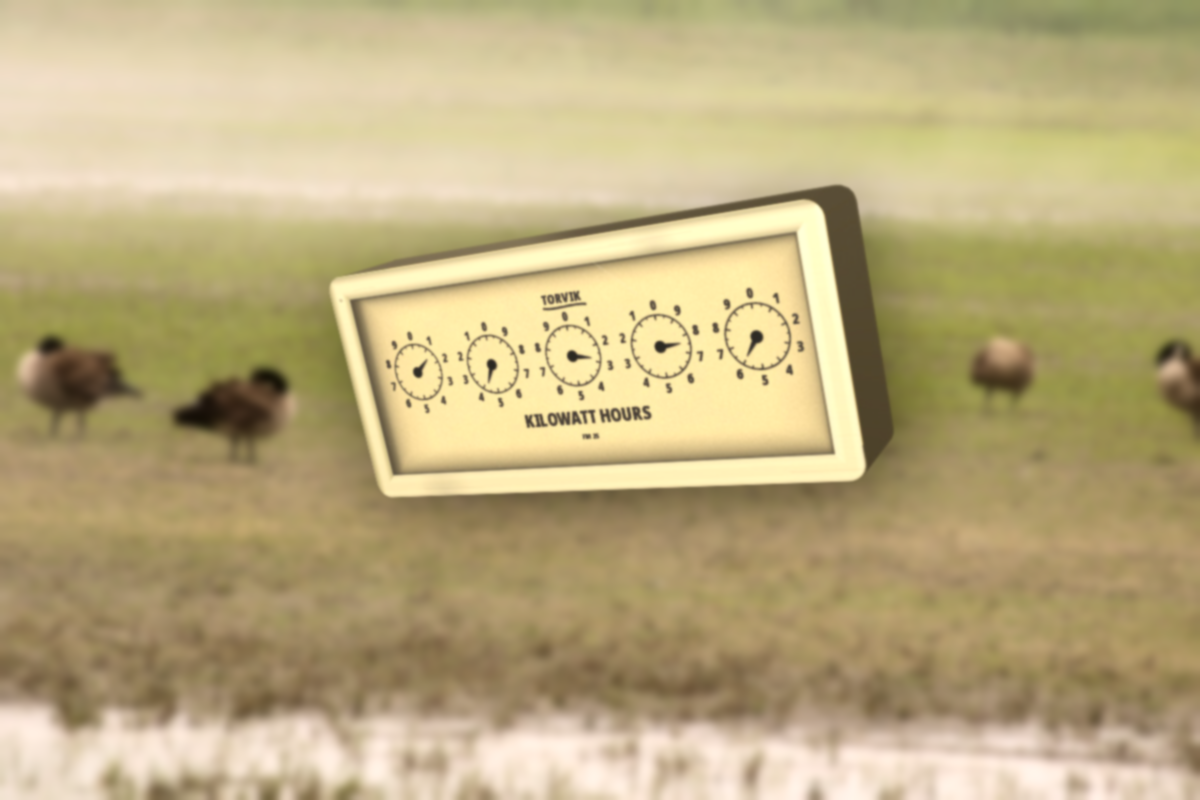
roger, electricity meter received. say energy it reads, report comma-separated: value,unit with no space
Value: 14276,kWh
